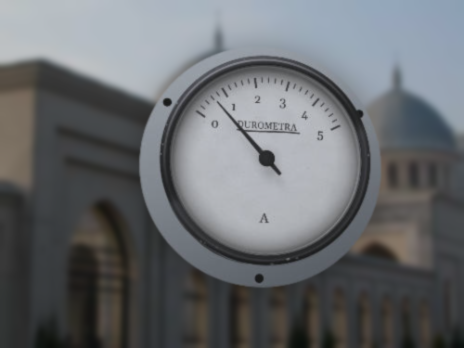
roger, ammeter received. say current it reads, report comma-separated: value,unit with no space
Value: 0.6,A
